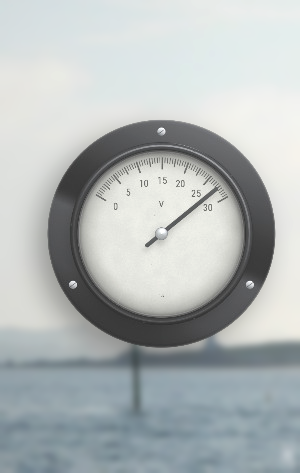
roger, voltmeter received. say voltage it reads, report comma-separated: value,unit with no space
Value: 27.5,V
